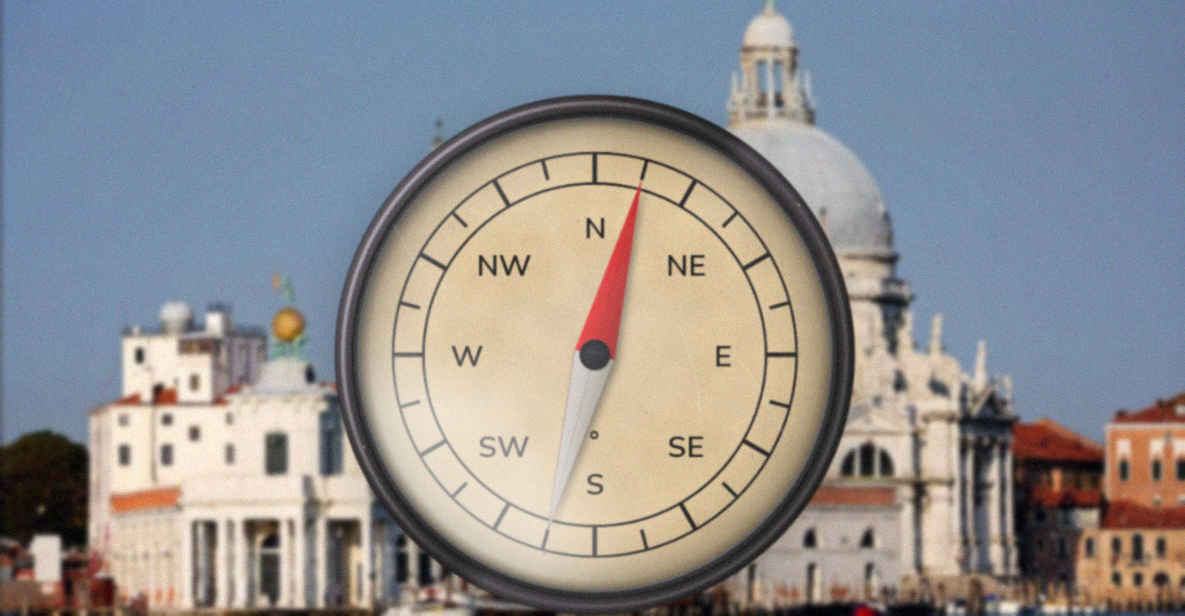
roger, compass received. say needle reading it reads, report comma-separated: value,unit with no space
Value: 15,°
